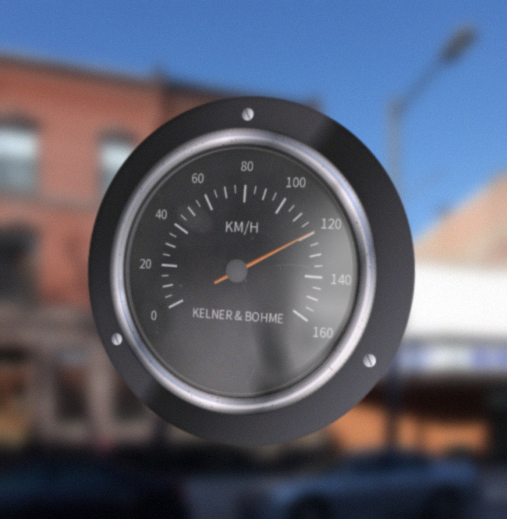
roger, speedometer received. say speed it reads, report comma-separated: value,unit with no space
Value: 120,km/h
